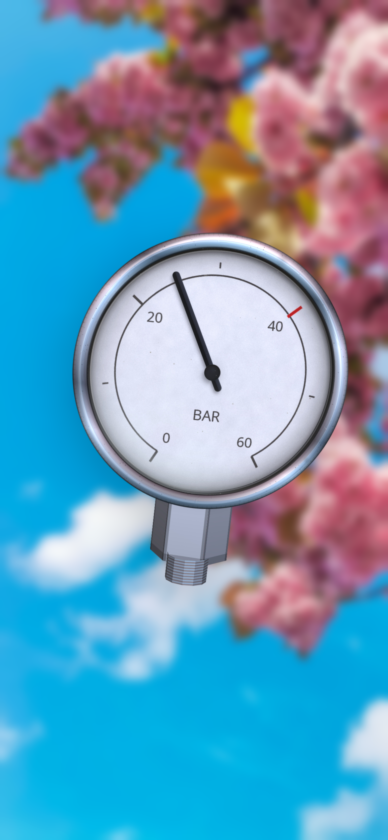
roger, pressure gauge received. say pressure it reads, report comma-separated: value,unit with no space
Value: 25,bar
